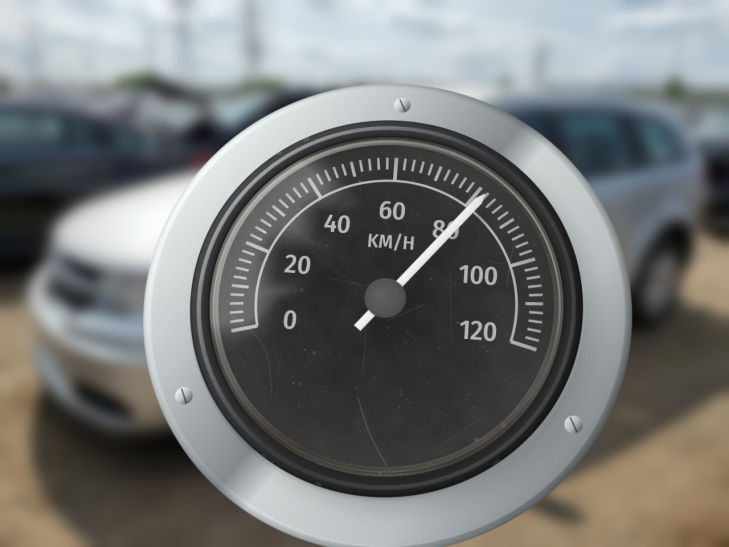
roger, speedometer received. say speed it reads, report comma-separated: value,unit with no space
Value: 82,km/h
